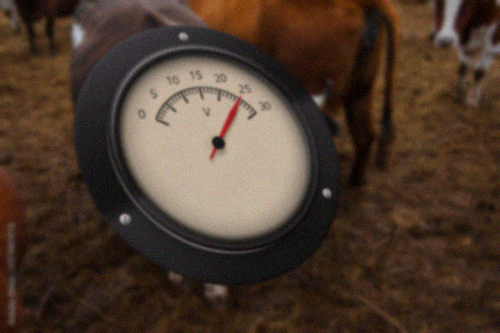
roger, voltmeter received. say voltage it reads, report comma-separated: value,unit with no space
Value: 25,V
